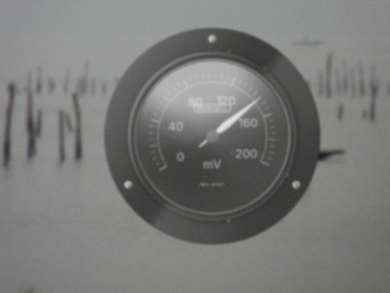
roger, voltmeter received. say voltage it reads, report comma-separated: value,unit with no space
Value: 145,mV
